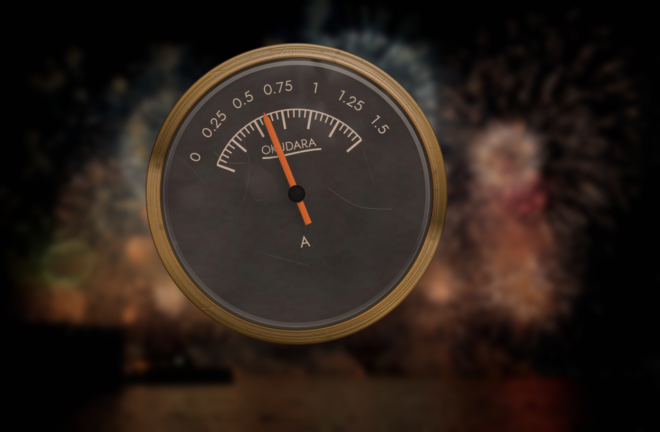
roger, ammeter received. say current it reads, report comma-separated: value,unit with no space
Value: 0.6,A
